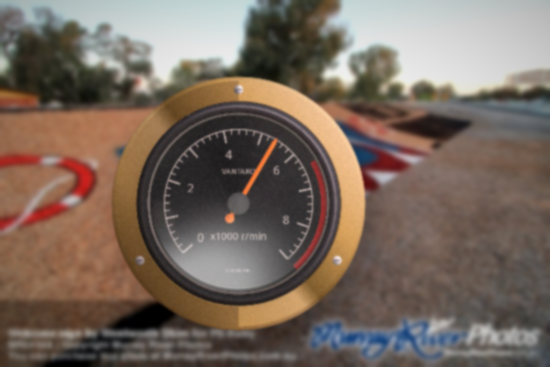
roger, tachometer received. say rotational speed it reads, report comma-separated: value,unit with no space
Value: 5400,rpm
